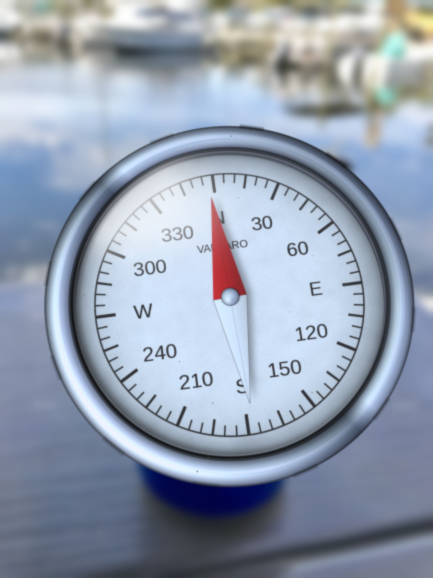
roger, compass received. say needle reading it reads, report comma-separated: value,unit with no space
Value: 357.5,°
